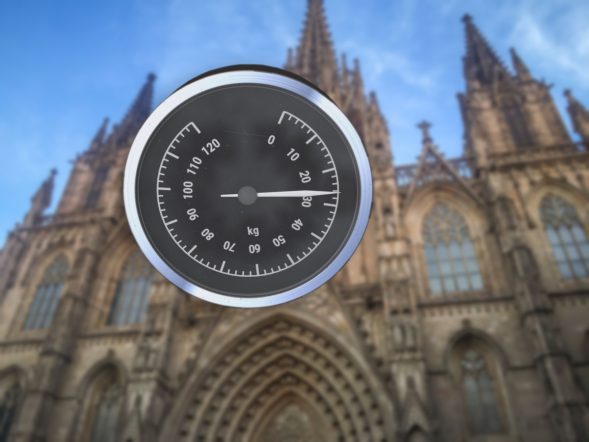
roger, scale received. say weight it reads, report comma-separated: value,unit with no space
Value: 26,kg
